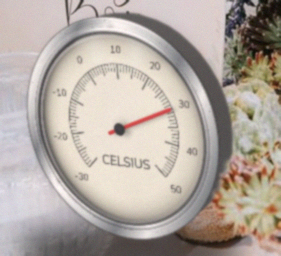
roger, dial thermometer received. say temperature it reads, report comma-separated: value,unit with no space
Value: 30,°C
